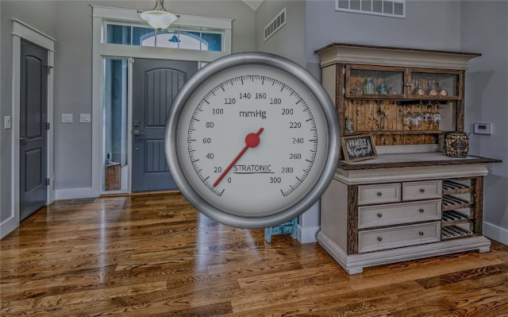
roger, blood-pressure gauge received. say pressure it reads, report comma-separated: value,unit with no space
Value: 10,mmHg
